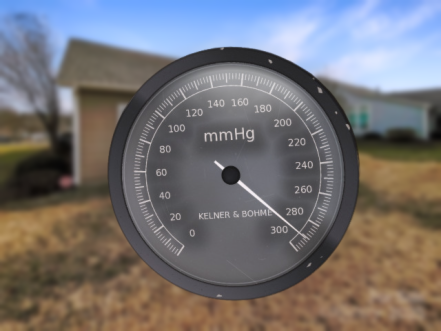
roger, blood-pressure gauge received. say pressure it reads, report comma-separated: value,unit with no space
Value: 290,mmHg
